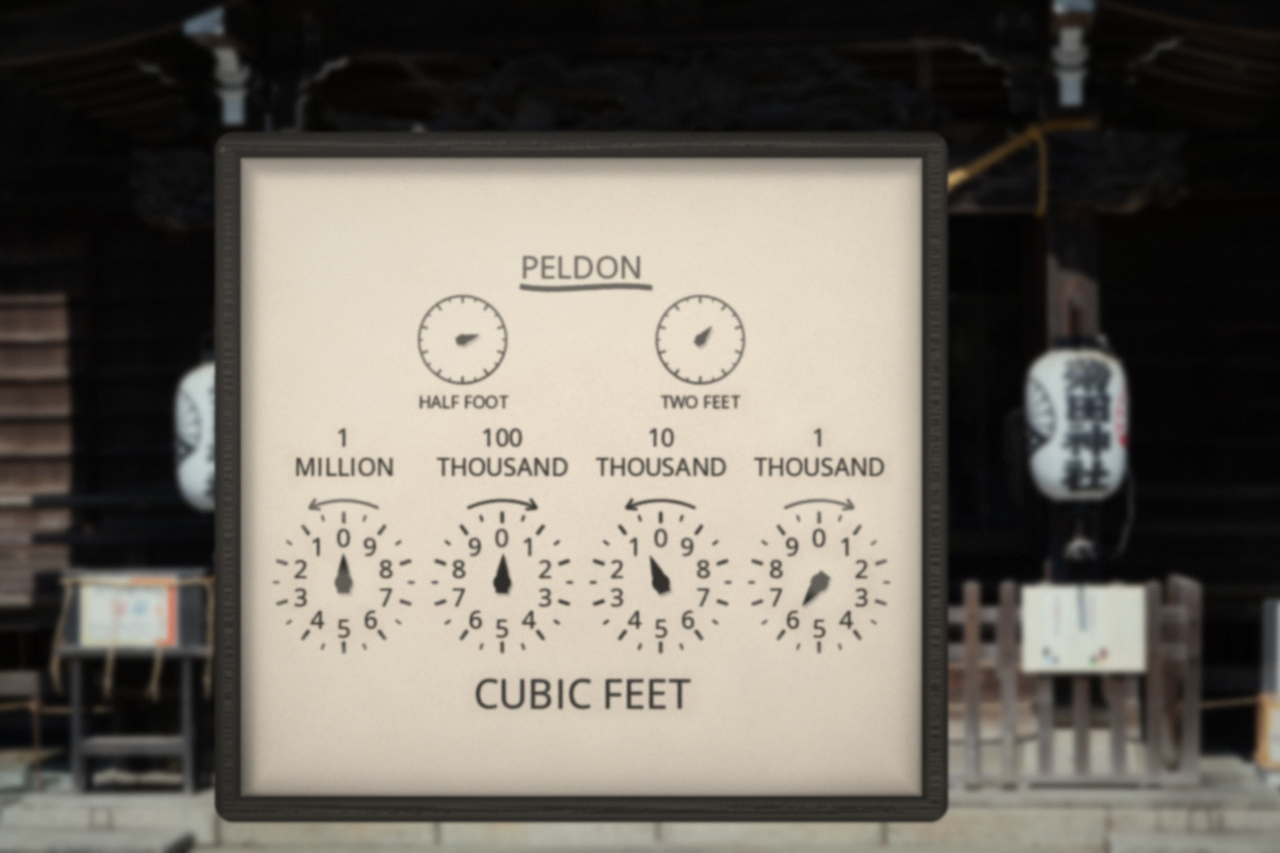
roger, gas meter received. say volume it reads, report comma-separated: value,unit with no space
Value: 600,ft³
